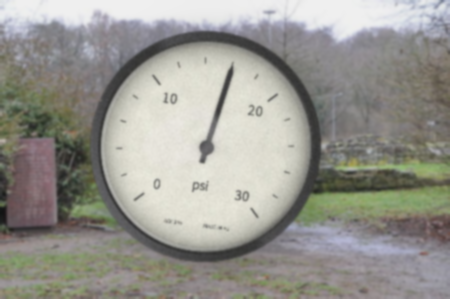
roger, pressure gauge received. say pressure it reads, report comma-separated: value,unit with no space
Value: 16,psi
